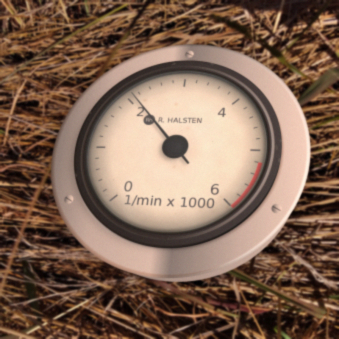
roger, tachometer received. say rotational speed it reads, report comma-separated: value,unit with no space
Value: 2100,rpm
